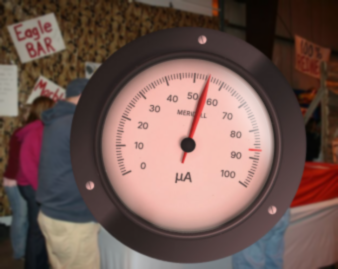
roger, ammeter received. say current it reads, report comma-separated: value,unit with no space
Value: 55,µA
